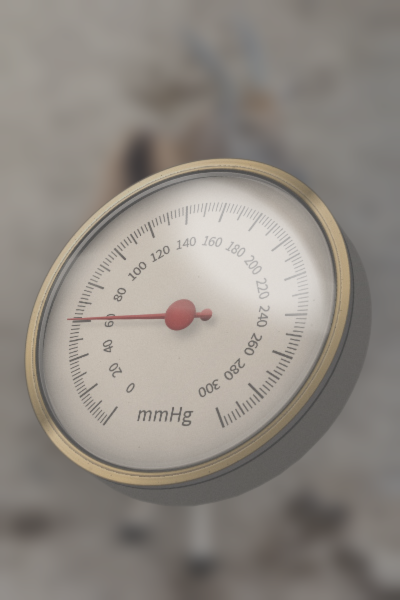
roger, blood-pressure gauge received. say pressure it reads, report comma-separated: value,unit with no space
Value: 60,mmHg
